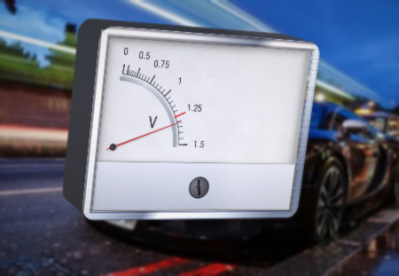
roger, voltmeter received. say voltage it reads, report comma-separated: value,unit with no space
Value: 1.3,V
